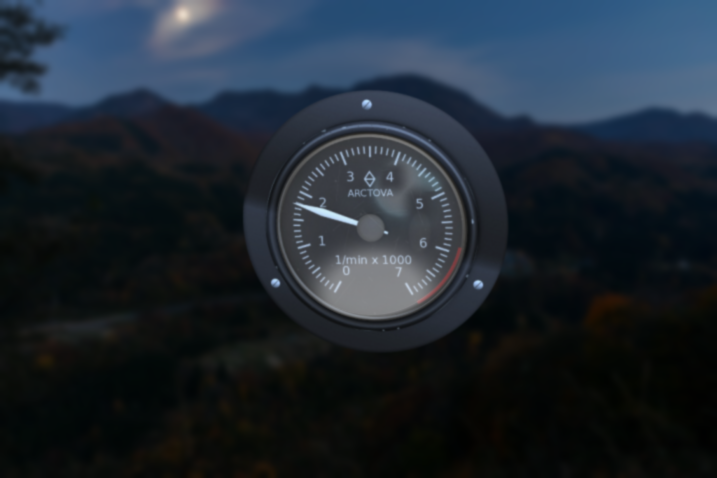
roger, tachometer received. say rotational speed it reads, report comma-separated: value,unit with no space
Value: 1800,rpm
